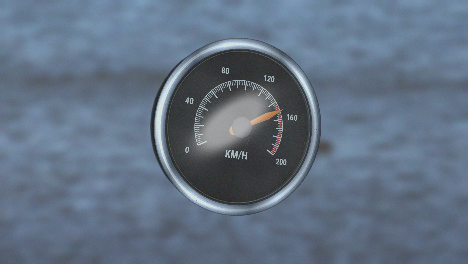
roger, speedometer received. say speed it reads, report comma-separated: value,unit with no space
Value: 150,km/h
